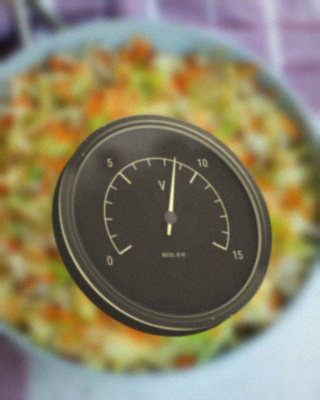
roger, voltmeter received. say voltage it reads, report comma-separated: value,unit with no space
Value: 8.5,V
